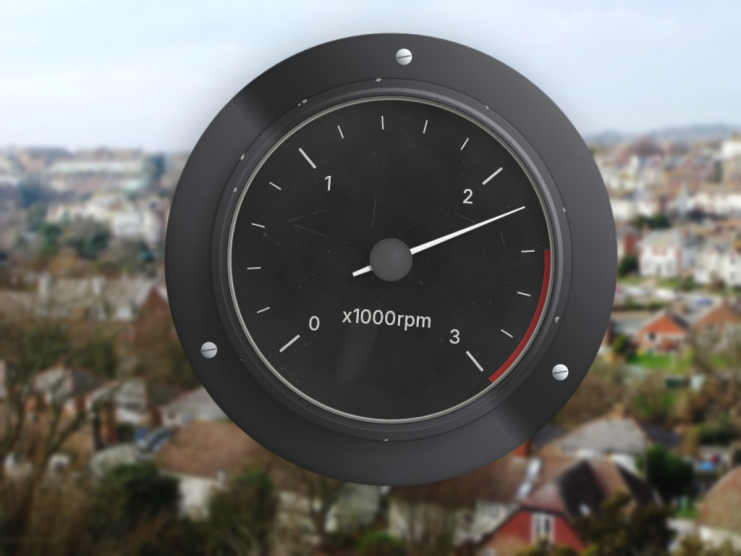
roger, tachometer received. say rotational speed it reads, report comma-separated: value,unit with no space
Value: 2200,rpm
